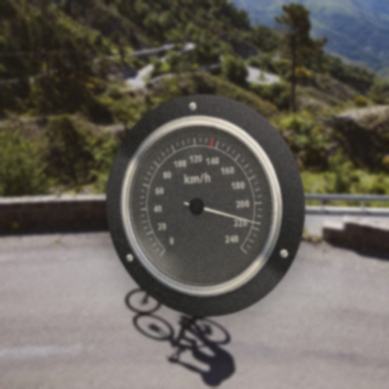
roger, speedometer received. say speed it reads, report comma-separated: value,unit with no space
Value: 215,km/h
